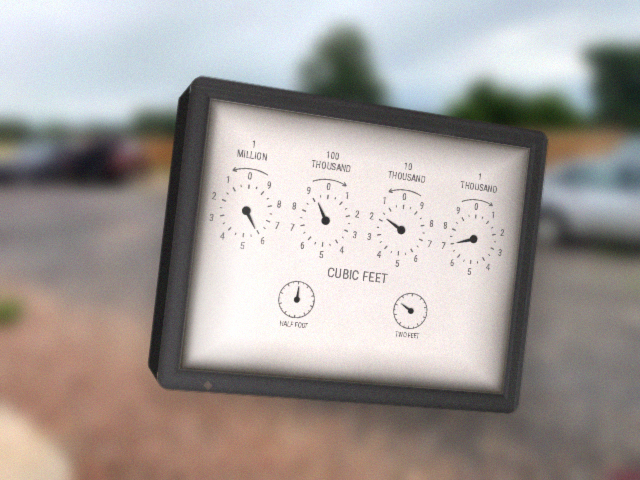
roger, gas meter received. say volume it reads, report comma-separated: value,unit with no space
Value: 591700,ft³
